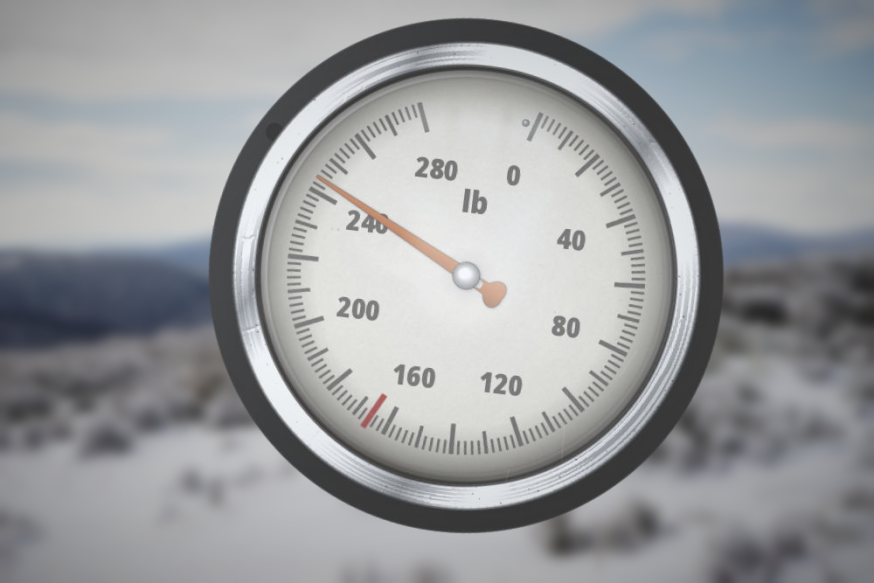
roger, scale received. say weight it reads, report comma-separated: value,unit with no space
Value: 244,lb
